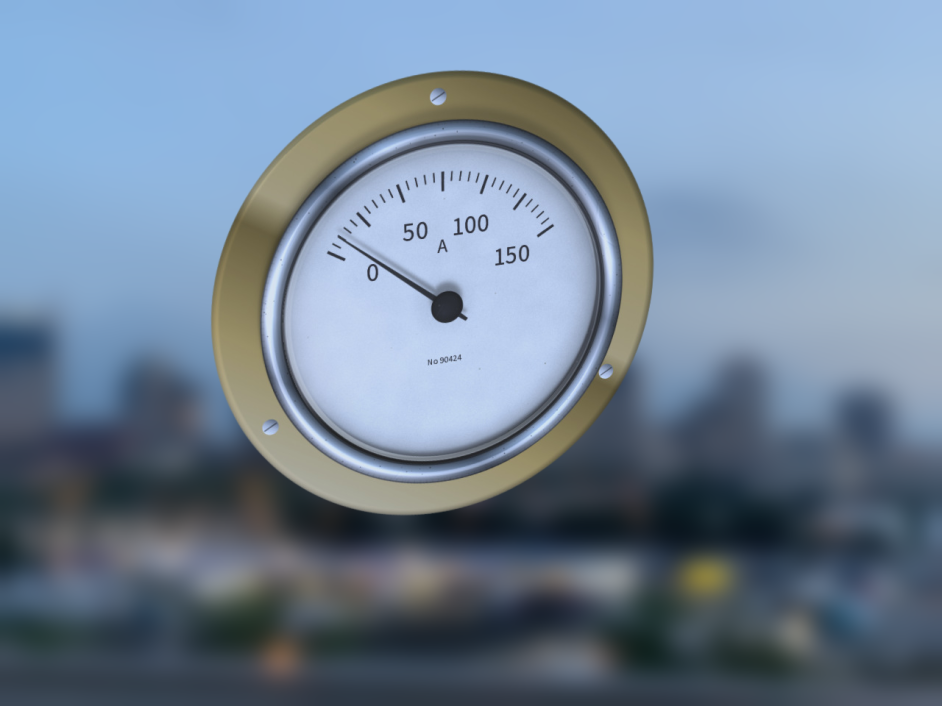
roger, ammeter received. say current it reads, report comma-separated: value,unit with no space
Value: 10,A
